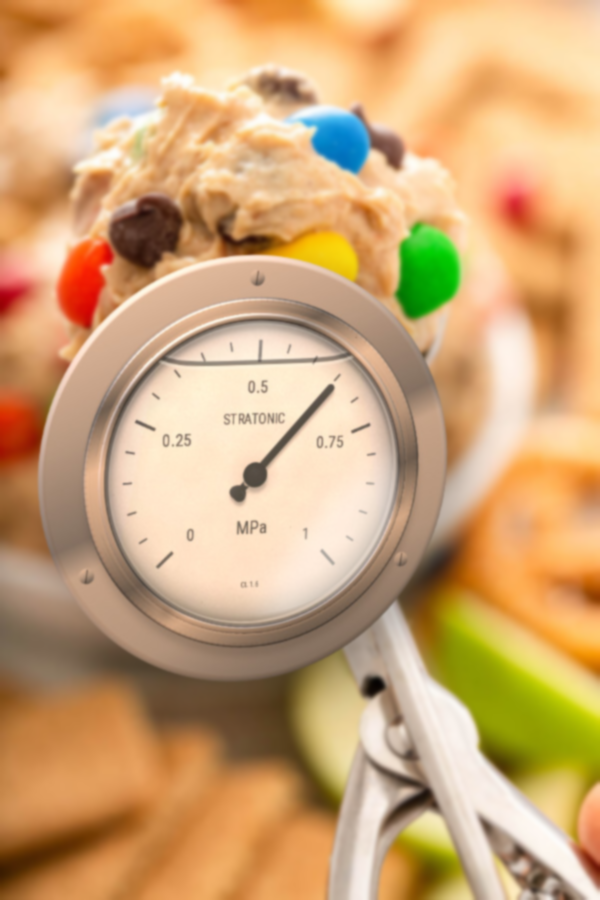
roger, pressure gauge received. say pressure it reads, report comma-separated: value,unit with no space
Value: 0.65,MPa
